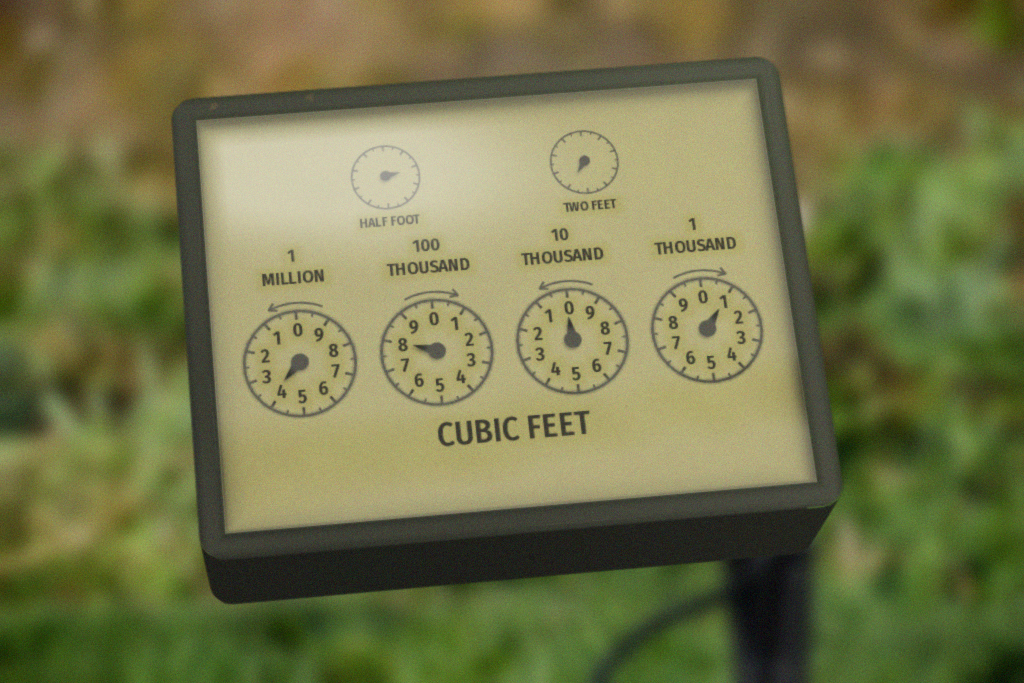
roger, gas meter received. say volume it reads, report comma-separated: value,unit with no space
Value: 380100,ft³
